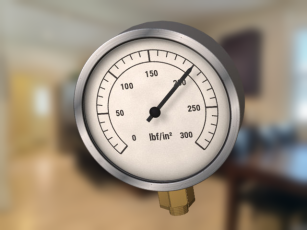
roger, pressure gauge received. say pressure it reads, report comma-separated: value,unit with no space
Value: 200,psi
